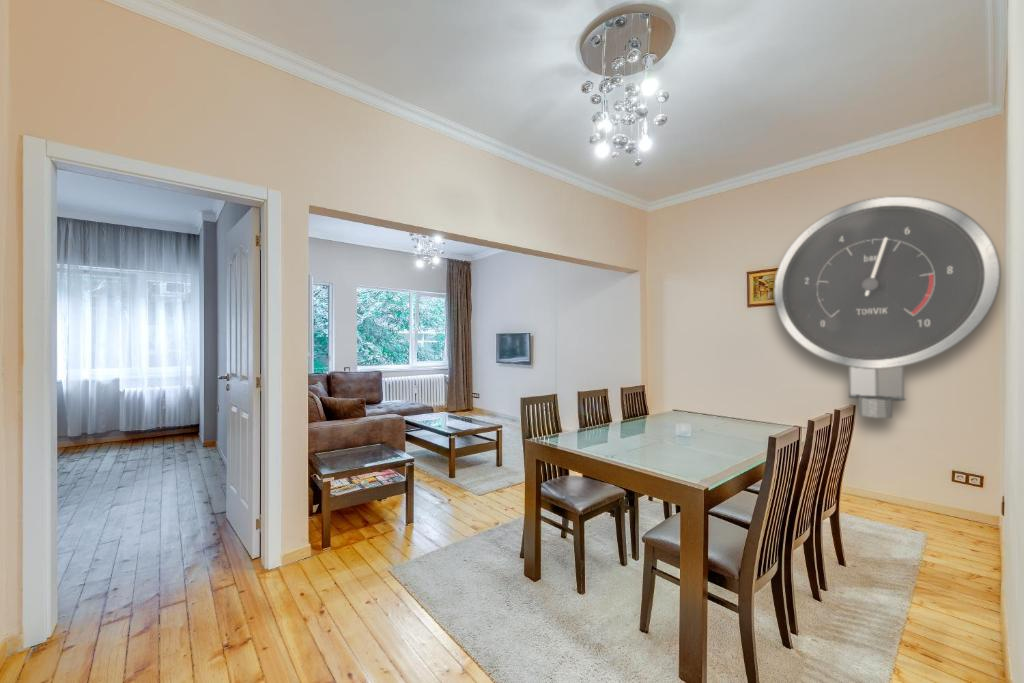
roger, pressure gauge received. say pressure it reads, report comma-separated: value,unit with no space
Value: 5.5,bar
